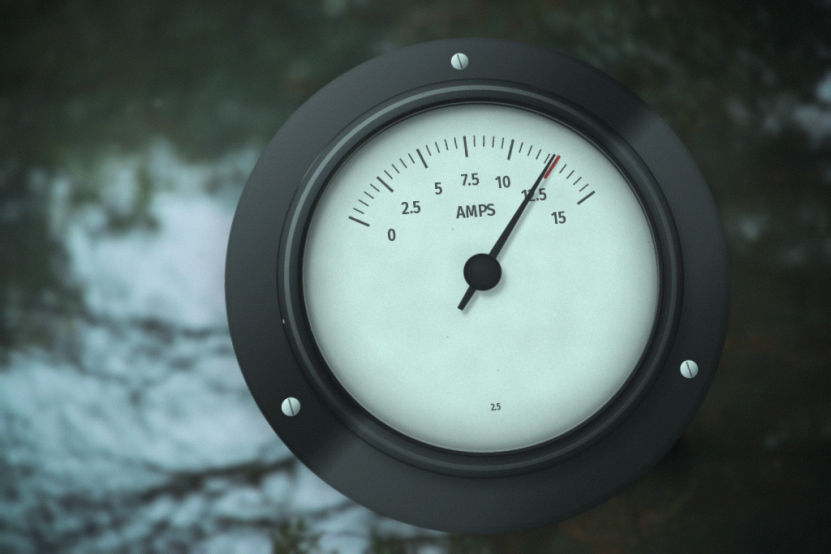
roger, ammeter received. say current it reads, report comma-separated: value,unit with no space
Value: 12.25,A
